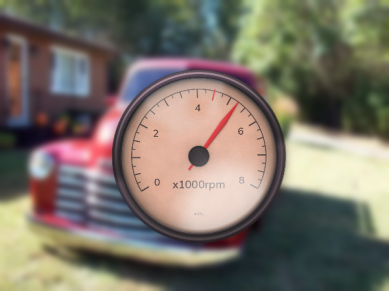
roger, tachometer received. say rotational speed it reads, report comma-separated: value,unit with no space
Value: 5250,rpm
